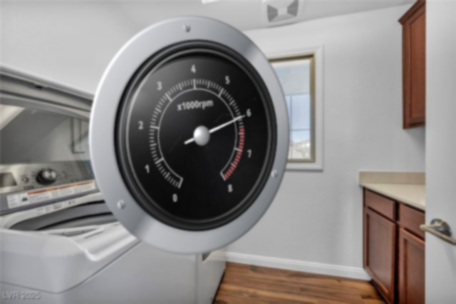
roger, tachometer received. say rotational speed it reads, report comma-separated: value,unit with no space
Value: 6000,rpm
